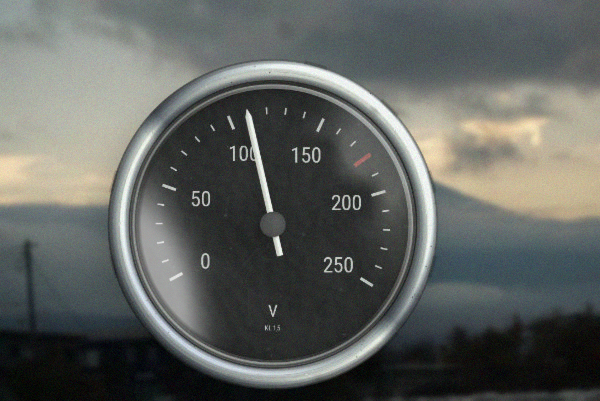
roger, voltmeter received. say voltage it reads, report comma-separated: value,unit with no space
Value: 110,V
